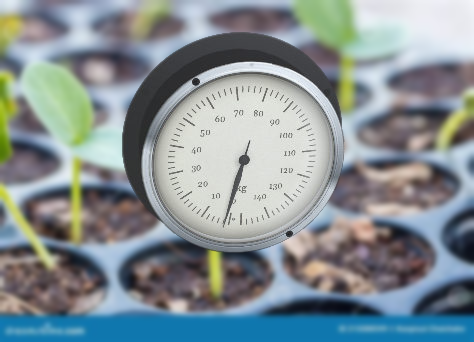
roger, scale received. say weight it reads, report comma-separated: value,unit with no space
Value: 2,kg
